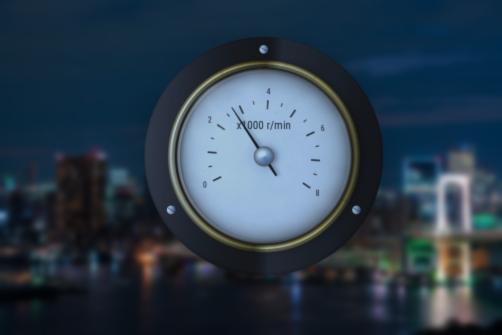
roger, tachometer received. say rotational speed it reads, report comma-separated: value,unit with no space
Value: 2750,rpm
